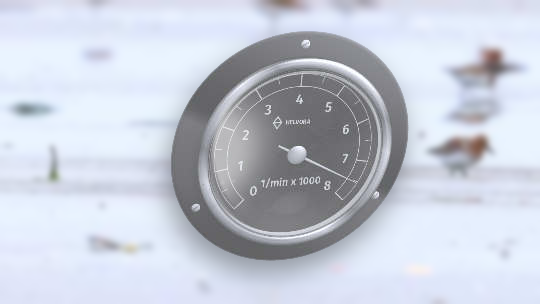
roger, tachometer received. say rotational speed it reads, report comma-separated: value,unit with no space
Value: 7500,rpm
